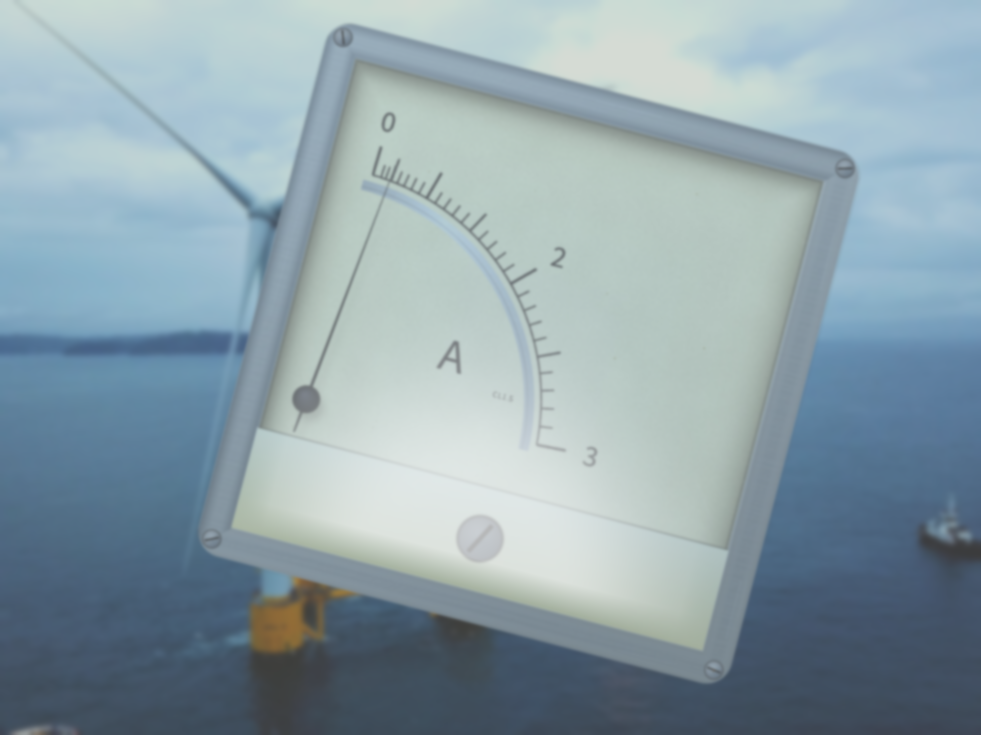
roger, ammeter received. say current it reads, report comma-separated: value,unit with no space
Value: 0.5,A
